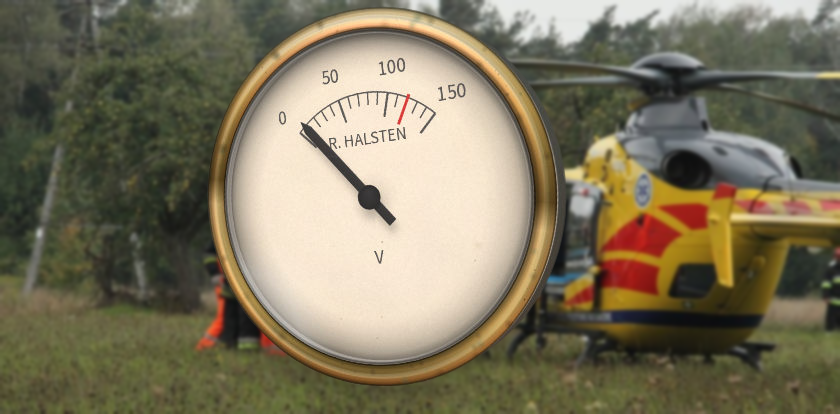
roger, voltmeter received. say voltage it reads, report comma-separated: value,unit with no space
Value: 10,V
